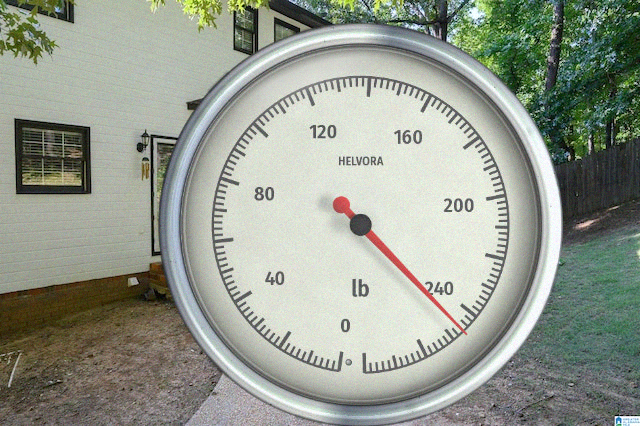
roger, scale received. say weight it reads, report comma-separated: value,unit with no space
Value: 246,lb
